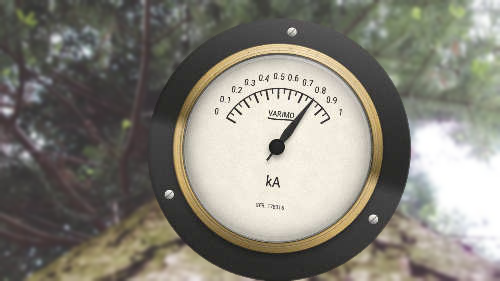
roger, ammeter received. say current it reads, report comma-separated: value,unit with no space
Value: 0.8,kA
